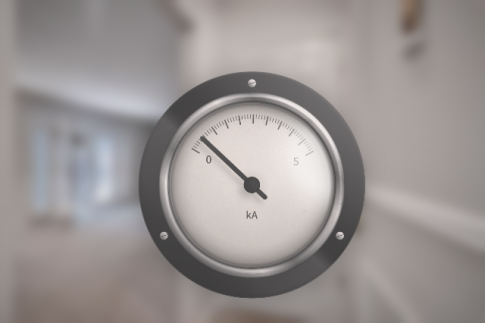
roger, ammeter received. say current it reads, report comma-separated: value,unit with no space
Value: 0.5,kA
